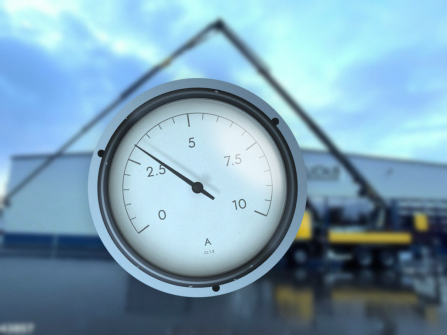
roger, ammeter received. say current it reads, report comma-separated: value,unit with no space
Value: 3,A
